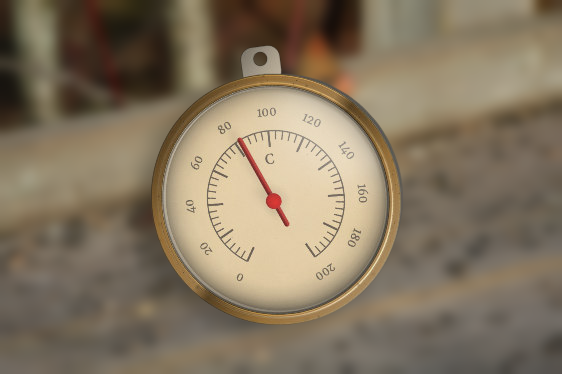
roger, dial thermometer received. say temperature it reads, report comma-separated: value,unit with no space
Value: 84,°C
